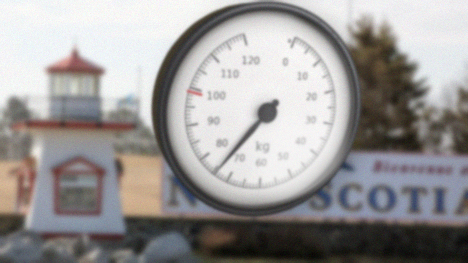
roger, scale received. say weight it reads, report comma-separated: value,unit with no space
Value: 75,kg
